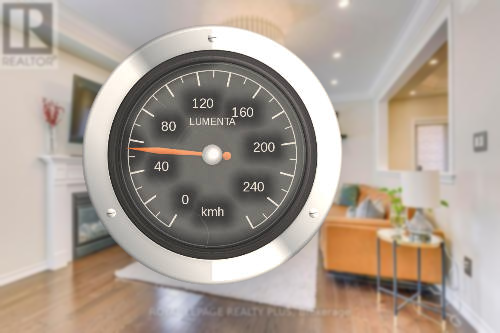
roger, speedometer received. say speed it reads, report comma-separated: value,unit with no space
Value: 55,km/h
